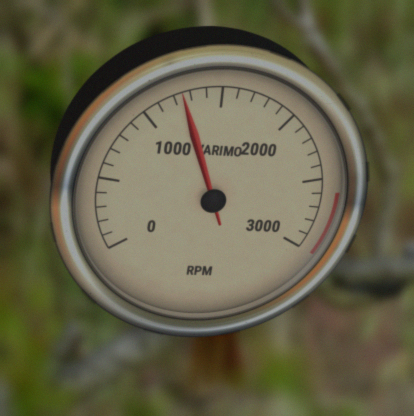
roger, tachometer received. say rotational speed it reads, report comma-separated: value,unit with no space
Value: 1250,rpm
